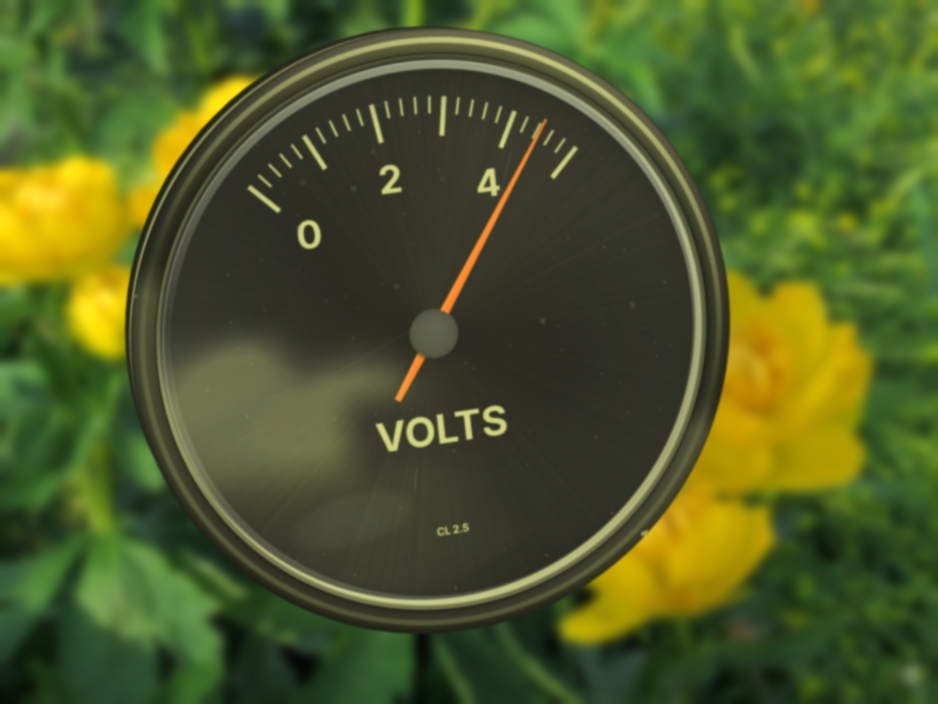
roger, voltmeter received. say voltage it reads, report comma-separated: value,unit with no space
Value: 4.4,V
